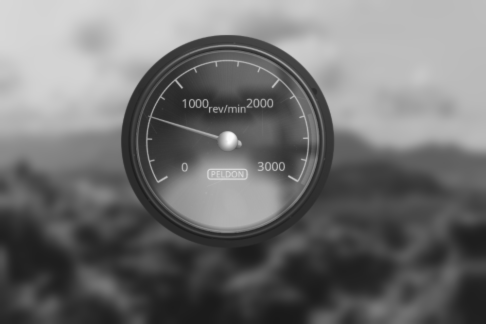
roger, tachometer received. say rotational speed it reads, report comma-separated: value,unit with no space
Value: 600,rpm
